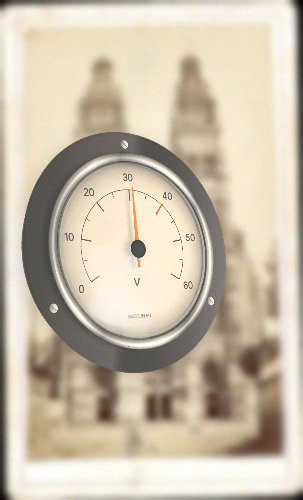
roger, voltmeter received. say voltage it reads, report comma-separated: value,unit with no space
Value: 30,V
